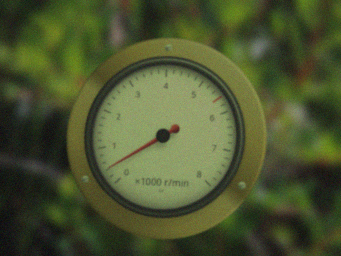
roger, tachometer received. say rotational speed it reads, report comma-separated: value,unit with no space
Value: 400,rpm
